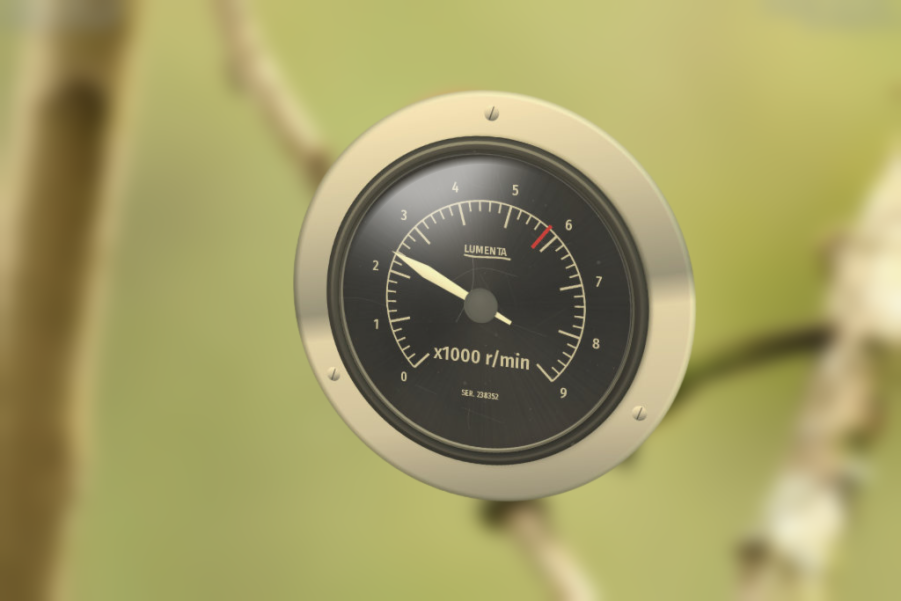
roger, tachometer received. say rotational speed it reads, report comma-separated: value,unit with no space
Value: 2400,rpm
